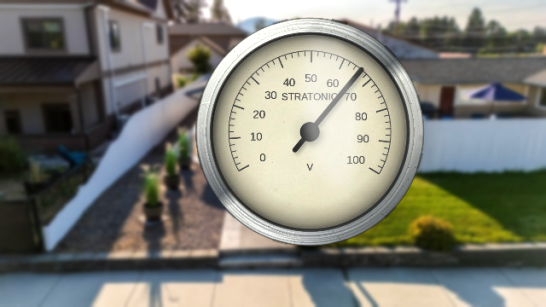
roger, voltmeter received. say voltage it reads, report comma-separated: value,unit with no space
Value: 66,V
